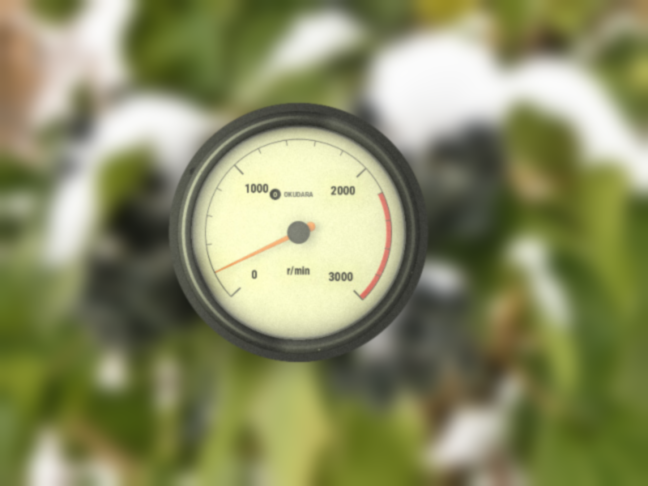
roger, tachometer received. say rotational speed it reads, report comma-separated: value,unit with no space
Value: 200,rpm
